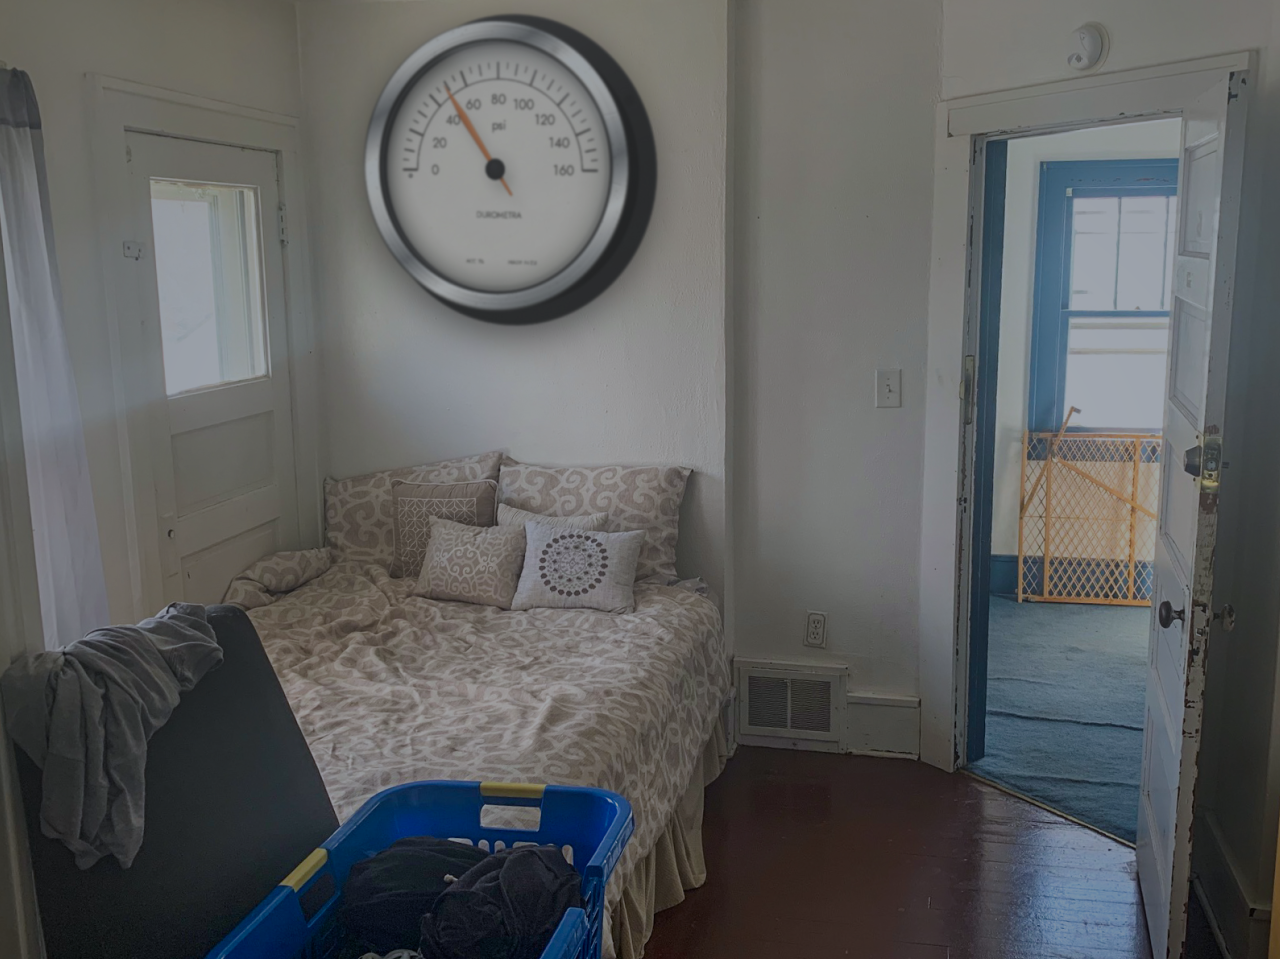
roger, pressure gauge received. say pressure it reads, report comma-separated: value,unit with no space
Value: 50,psi
